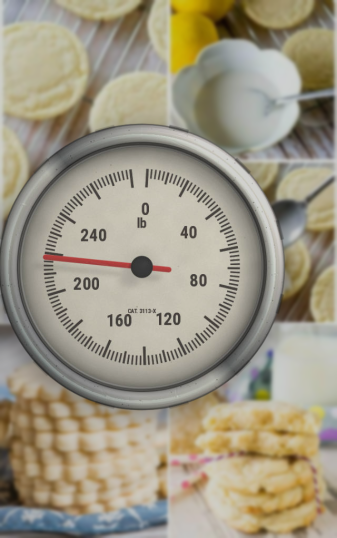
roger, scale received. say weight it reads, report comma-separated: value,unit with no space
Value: 218,lb
